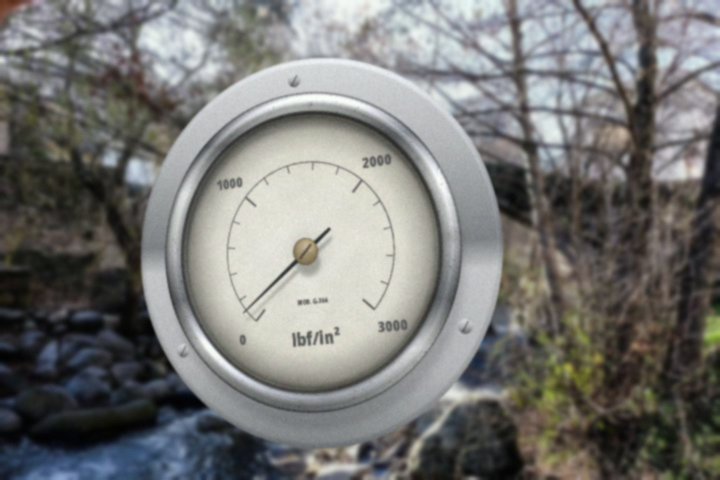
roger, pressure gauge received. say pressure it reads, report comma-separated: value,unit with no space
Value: 100,psi
